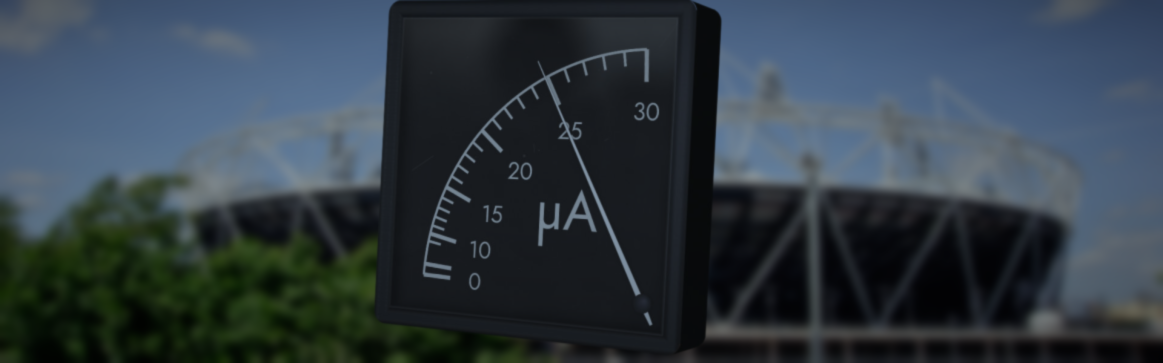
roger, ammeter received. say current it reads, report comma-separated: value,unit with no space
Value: 25,µA
